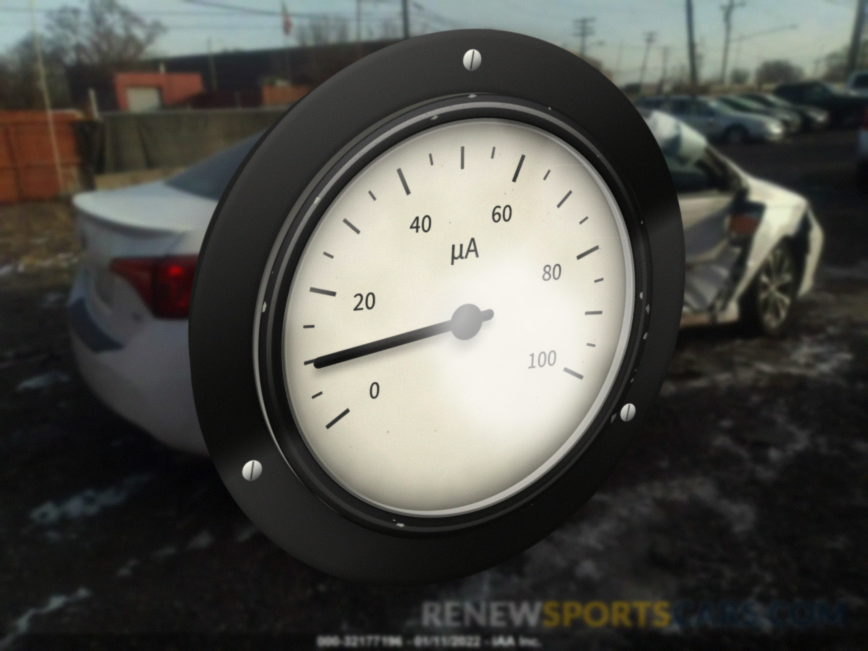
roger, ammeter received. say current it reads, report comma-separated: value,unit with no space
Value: 10,µA
